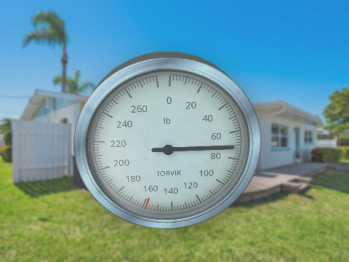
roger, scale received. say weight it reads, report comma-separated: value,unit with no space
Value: 70,lb
